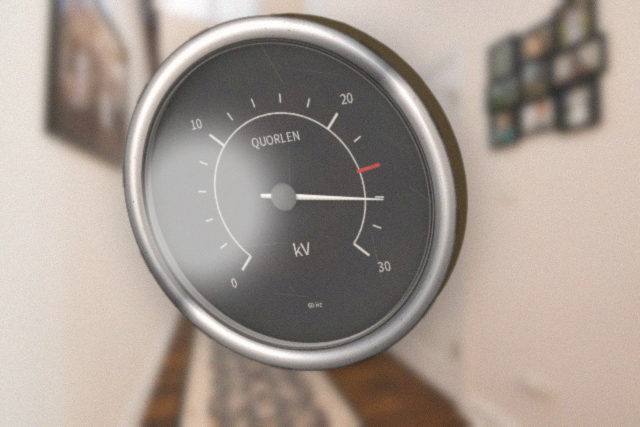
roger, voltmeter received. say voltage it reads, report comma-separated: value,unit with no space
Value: 26,kV
